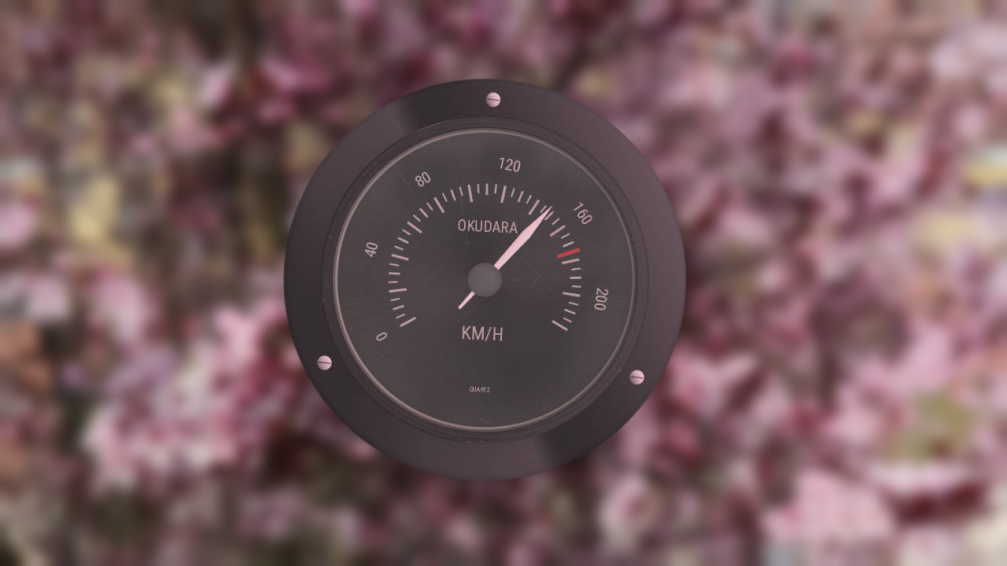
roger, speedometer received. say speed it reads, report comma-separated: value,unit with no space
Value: 147.5,km/h
